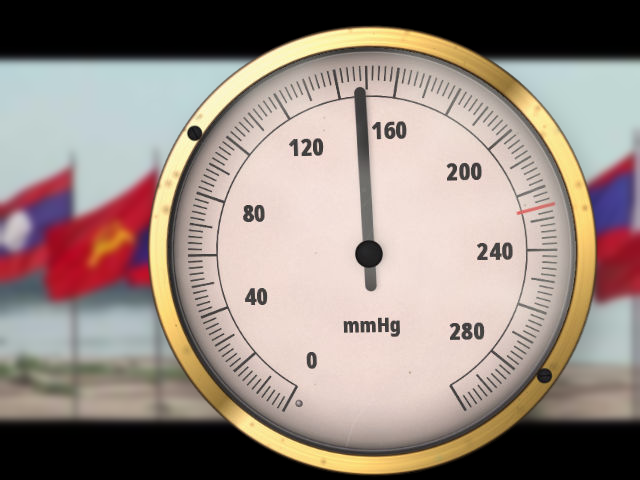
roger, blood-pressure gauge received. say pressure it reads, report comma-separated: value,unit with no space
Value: 148,mmHg
